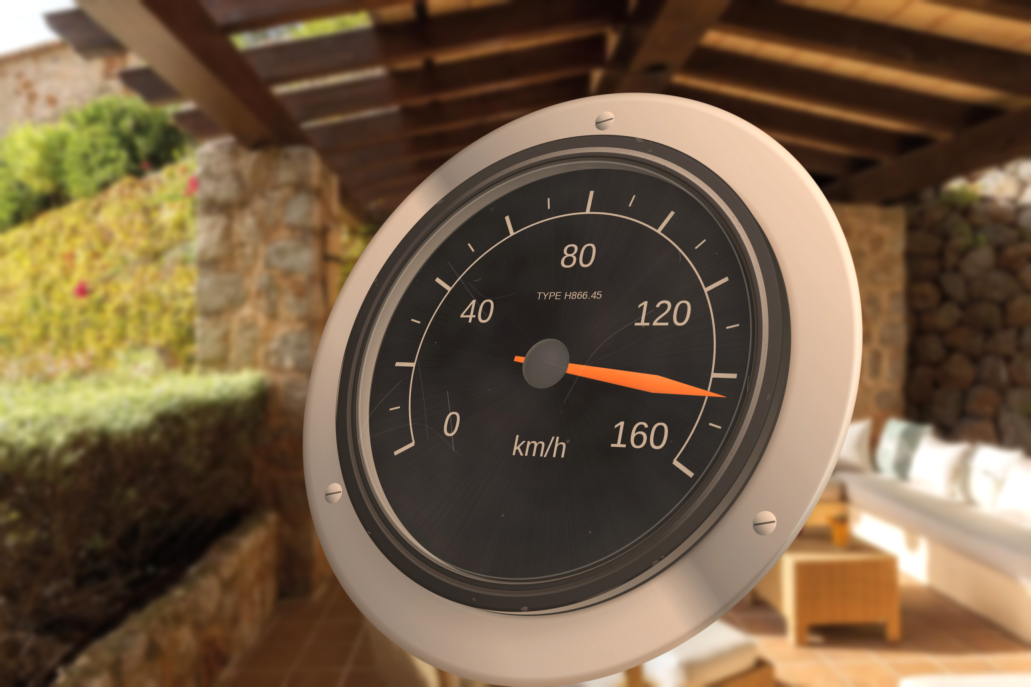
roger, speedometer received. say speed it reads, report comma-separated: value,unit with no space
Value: 145,km/h
